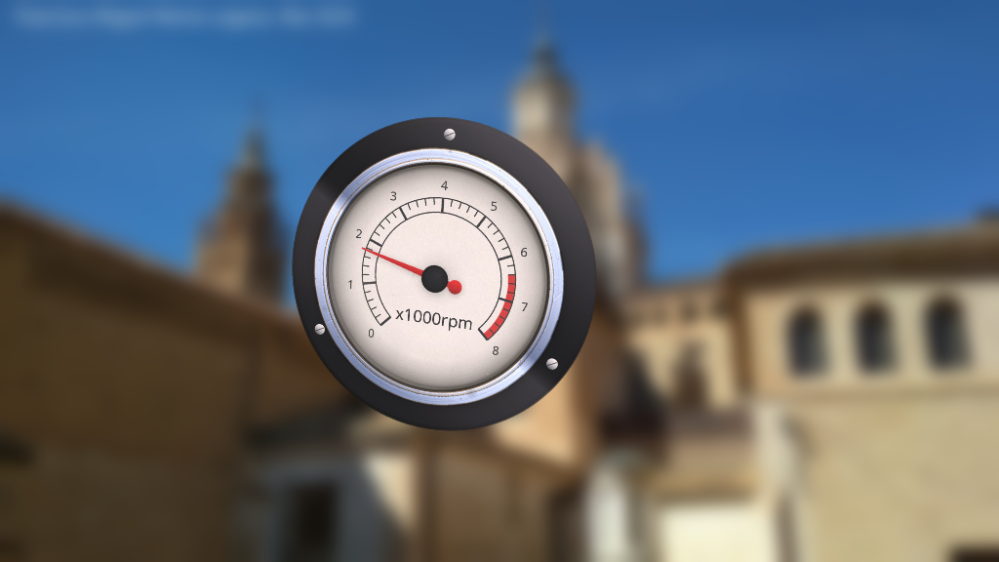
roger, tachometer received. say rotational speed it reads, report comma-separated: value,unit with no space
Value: 1800,rpm
